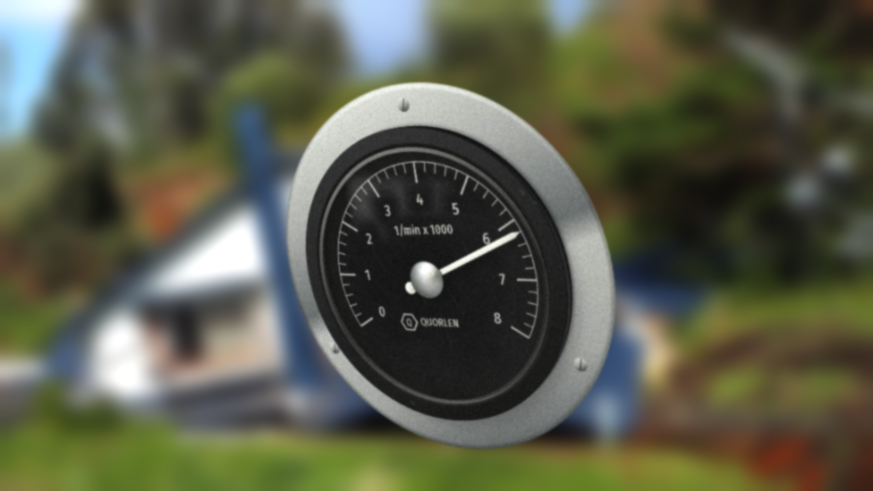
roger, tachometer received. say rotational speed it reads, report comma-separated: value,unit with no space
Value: 6200,rpm
